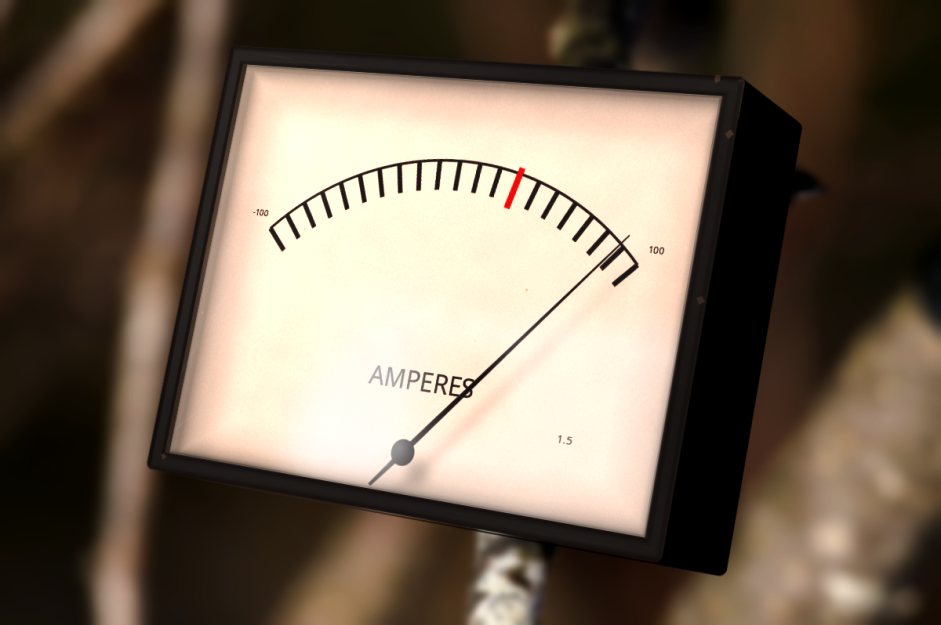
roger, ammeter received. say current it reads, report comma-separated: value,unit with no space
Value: 90,A
